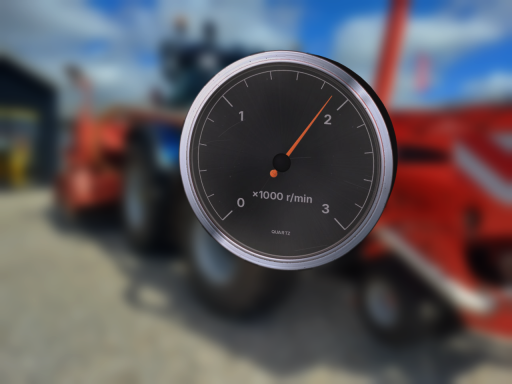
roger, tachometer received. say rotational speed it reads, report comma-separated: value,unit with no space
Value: 1900,rpm
